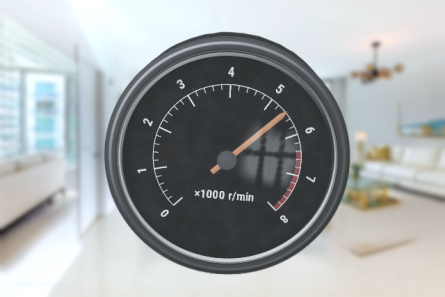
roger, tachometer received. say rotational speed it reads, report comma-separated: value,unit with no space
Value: 5400,rpm
